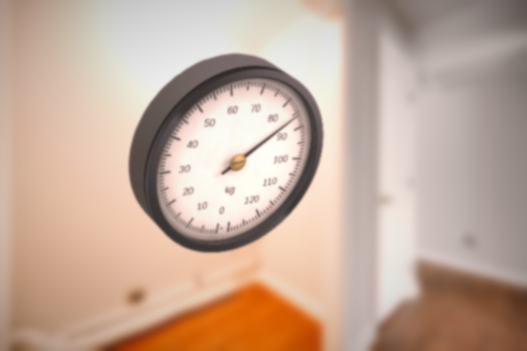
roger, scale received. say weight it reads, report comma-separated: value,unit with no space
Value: 85,kg
